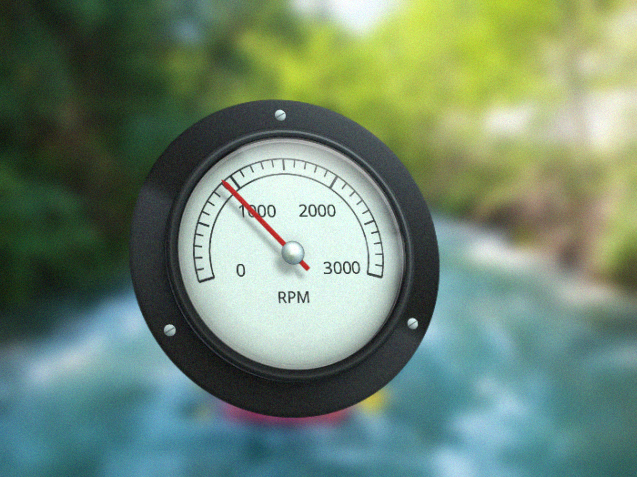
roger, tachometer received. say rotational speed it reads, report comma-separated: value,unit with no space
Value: 900,rpm
